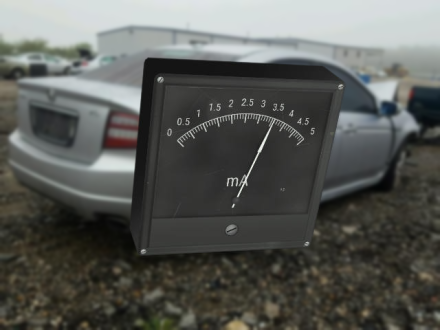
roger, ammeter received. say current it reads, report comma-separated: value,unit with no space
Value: 3.5,mA
